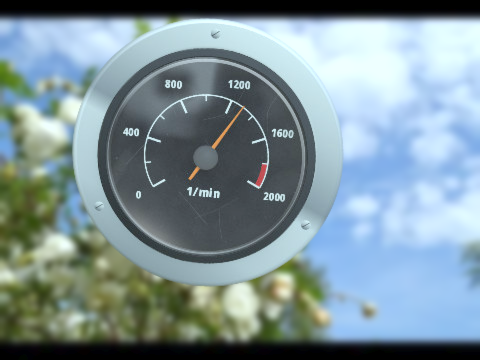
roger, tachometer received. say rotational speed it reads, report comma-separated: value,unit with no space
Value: 1300,rpm
